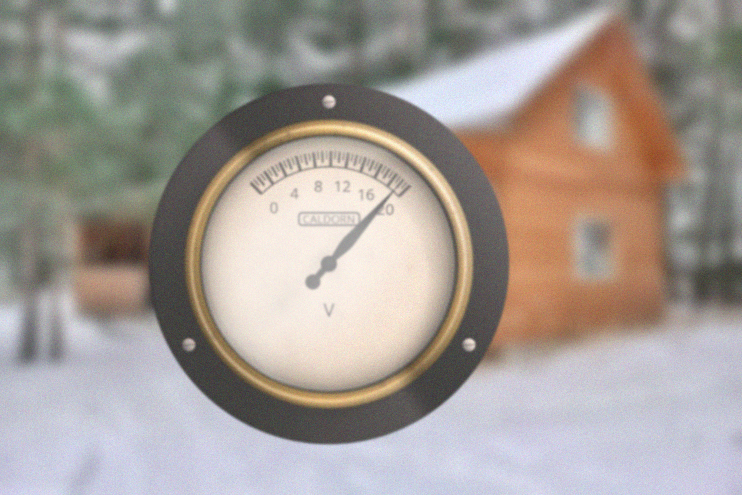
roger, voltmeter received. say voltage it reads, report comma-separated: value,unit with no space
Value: 19,V
